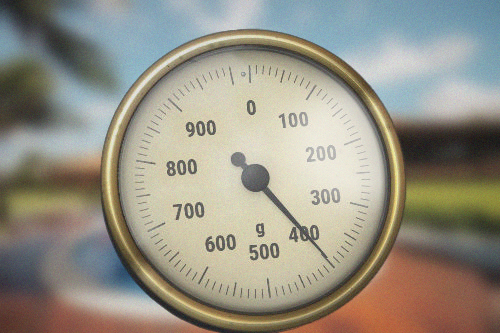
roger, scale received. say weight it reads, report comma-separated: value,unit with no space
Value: 400,g
